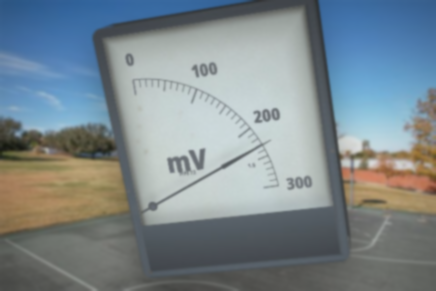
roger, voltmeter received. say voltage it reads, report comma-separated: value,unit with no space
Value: 230,mV
